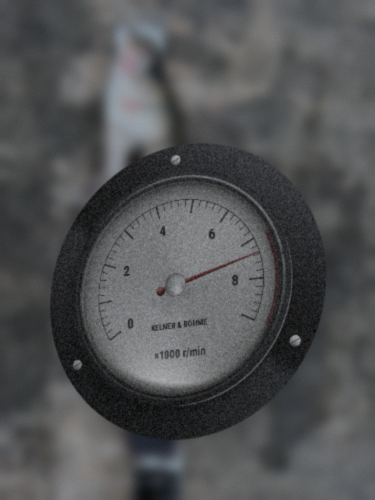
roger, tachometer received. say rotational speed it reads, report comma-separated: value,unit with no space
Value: 7400,rpm
